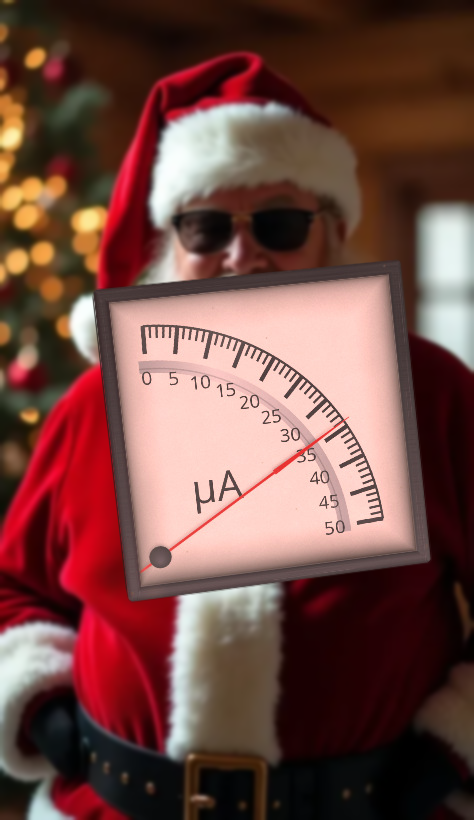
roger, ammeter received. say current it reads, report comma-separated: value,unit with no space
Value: 34,µA
